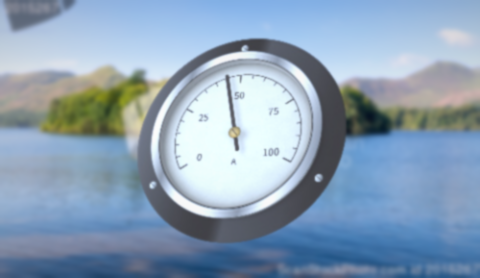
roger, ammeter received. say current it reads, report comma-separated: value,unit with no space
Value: 45,A
